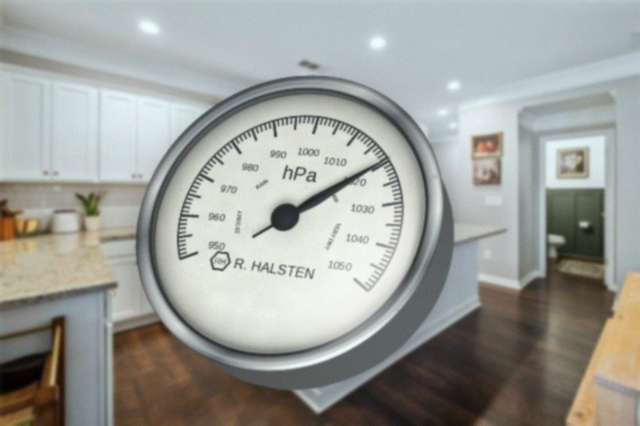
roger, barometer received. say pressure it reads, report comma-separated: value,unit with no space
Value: 1020,hPa
